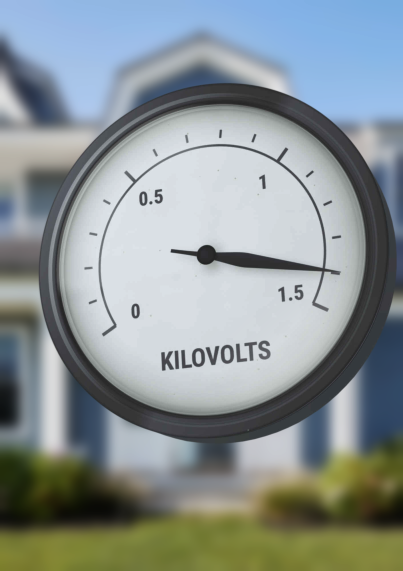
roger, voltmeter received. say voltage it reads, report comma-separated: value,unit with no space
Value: 1.4,kV
